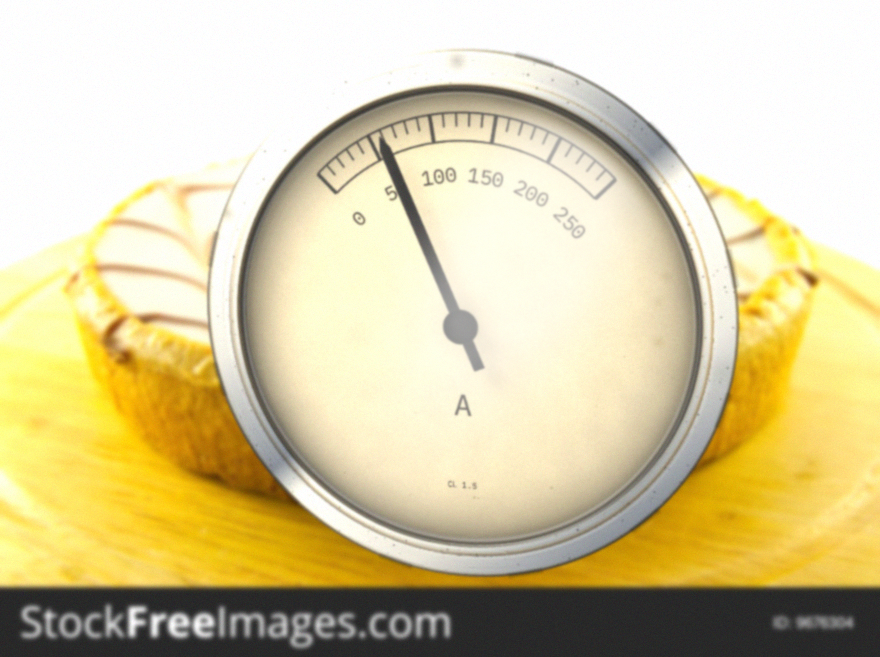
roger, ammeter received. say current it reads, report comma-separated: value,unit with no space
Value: 60,A
